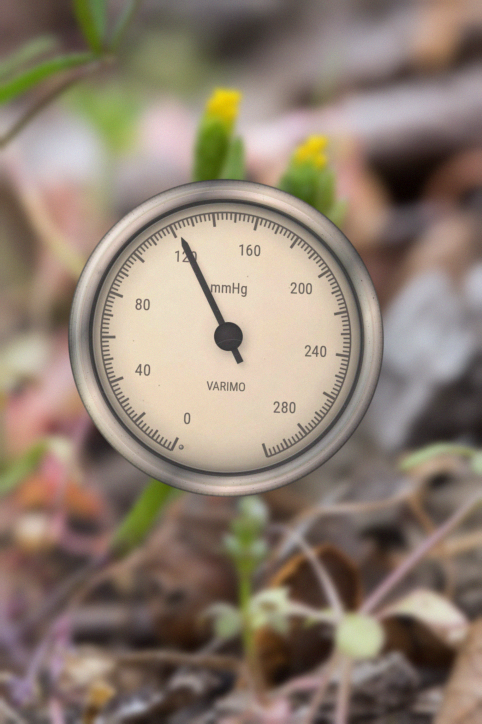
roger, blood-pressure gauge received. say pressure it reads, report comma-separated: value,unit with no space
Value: 122,mmHg
